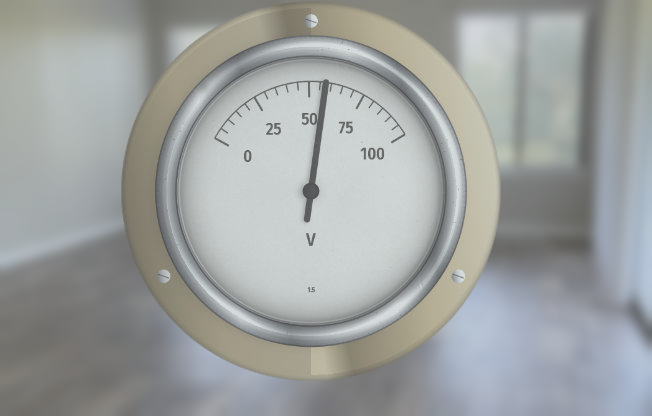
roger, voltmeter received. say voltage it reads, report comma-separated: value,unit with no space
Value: 57.5,V
